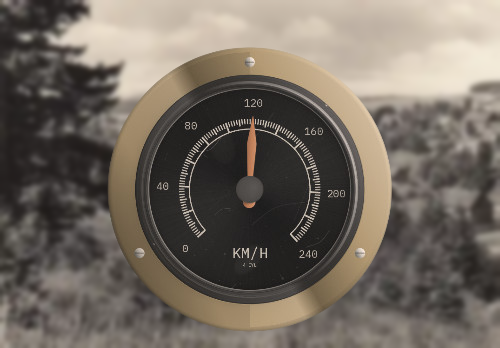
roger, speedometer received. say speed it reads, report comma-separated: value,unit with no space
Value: 120,km/h
